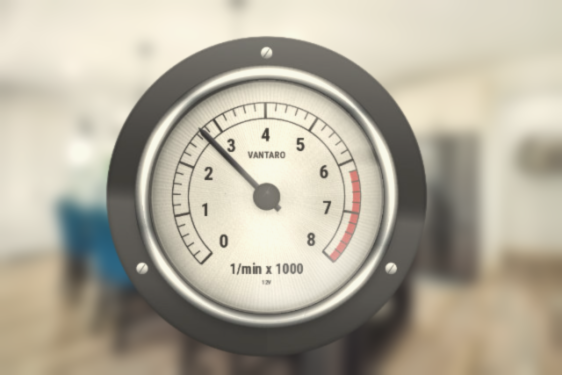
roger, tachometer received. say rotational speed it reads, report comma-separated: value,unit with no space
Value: 2700,rpm
